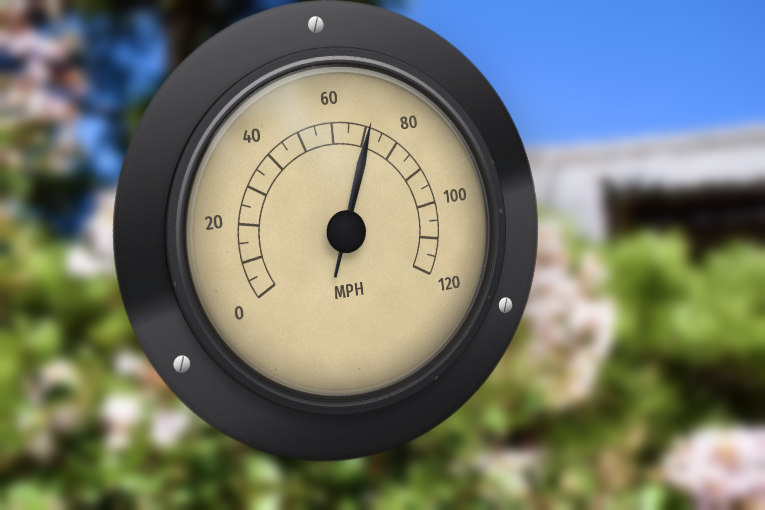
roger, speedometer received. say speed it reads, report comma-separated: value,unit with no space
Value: 70,mph
